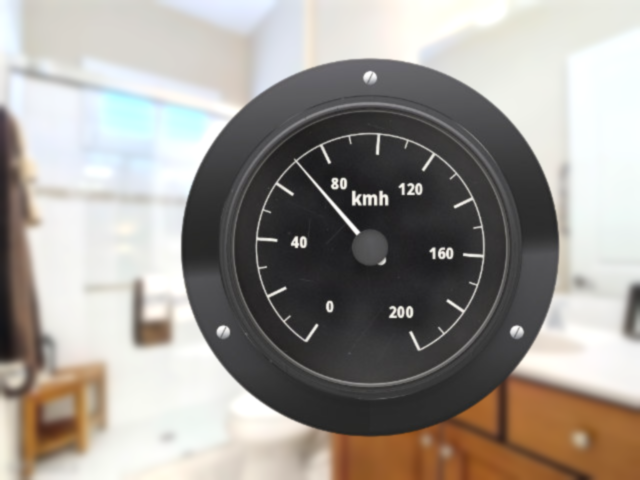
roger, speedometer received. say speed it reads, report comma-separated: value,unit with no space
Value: 70,km/h
